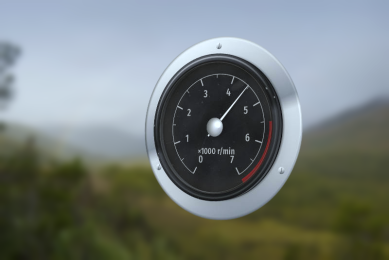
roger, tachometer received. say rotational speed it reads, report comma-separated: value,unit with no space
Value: 4500,rpm
